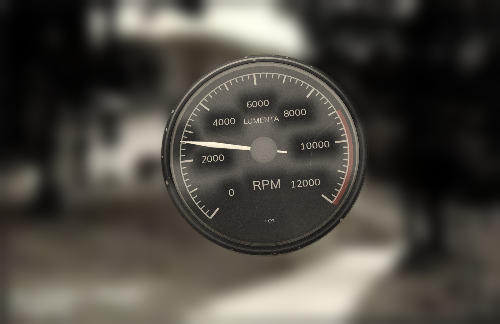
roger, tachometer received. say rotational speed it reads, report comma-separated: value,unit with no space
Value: 2600,rpm
